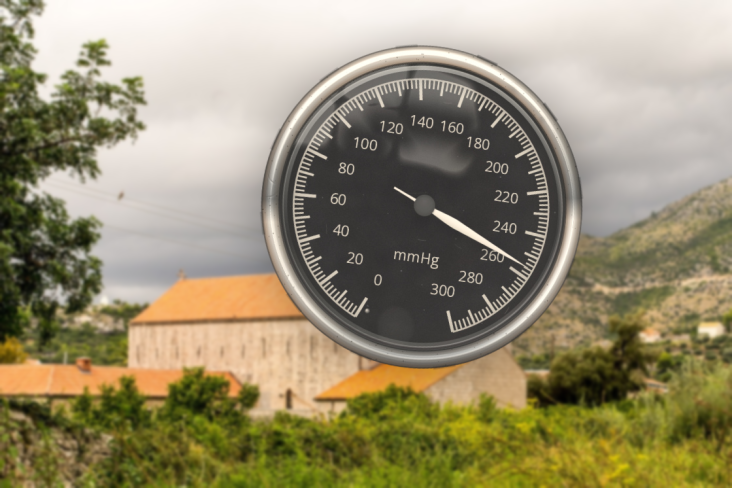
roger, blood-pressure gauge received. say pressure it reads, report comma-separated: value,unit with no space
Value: 256,mmHg
